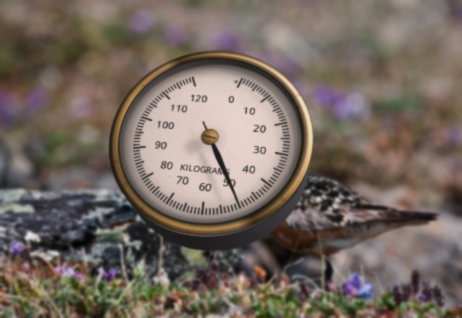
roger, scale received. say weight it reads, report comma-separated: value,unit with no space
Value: 50,kg
